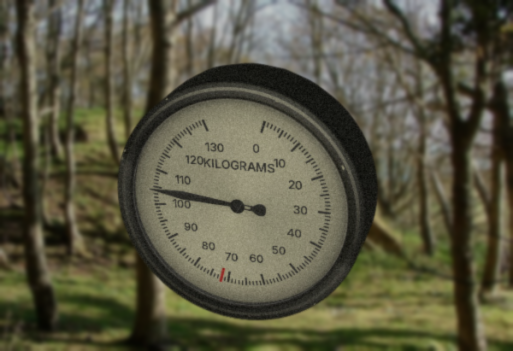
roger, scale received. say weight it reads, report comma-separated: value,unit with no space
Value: 105,kg
